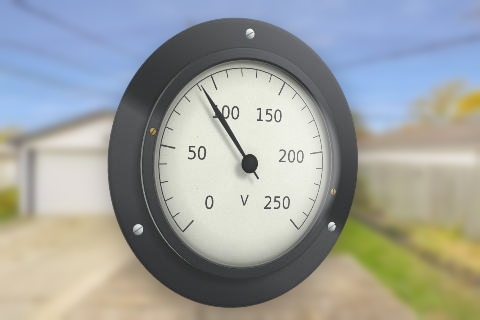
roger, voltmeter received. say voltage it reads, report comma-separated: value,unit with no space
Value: 90,V
